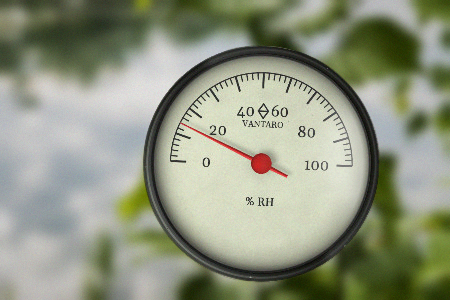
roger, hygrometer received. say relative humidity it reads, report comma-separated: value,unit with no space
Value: 14,%
